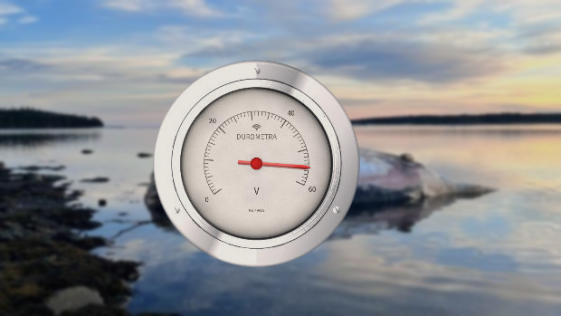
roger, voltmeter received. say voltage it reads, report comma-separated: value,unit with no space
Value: 55,V
